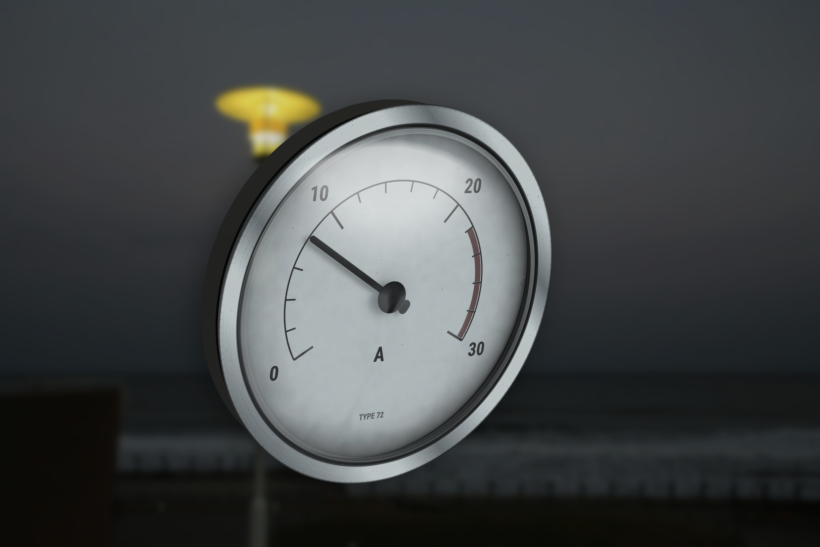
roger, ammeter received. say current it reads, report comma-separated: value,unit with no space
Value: 8,A
